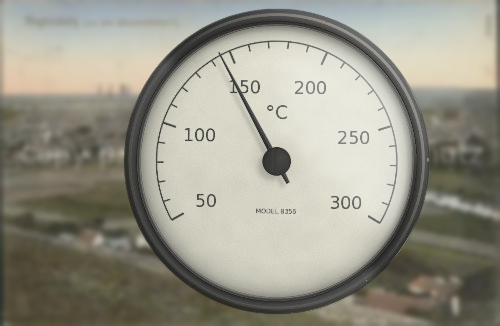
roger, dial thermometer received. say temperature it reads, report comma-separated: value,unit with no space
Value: 145,°C
